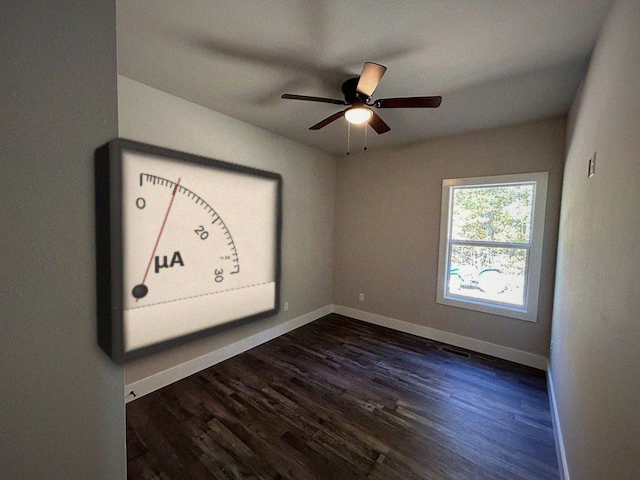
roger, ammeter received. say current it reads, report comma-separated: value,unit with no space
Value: 10,µA
